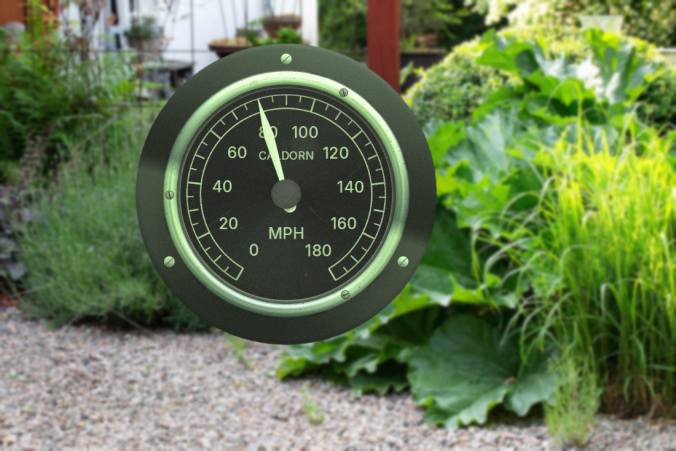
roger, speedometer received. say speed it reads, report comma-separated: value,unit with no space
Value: 80,mph
